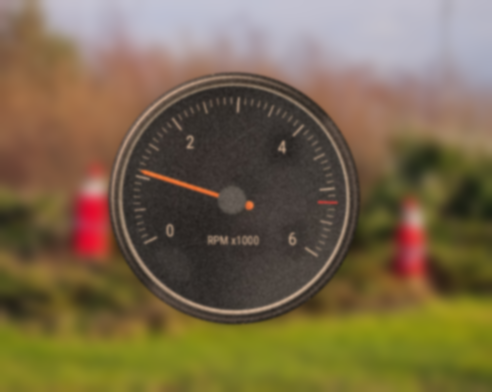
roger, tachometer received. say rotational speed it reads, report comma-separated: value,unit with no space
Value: 1100,rpm
